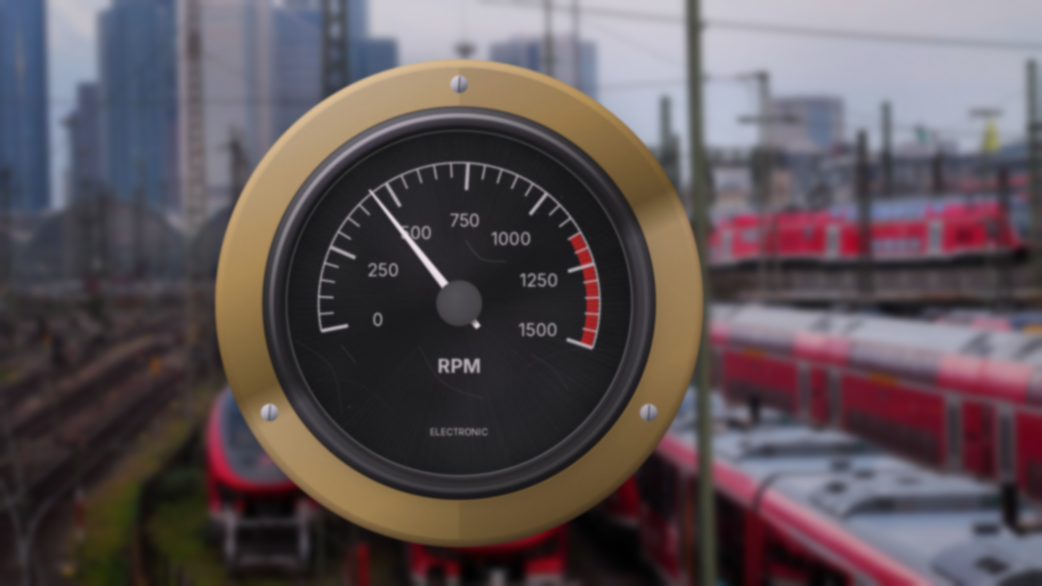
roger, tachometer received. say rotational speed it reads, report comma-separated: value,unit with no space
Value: 450,rpm
